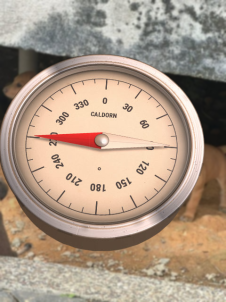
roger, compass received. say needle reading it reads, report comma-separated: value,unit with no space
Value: 270,°
